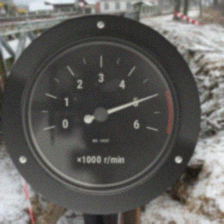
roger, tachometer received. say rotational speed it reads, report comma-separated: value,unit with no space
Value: 5000,rpm
